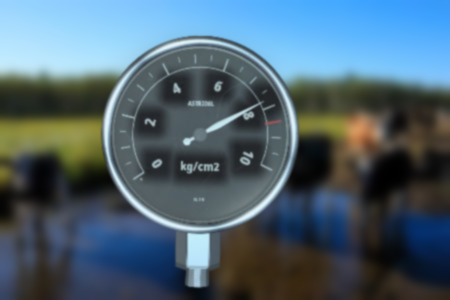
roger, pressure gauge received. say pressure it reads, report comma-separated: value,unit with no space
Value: 7.75,kg/cm²
